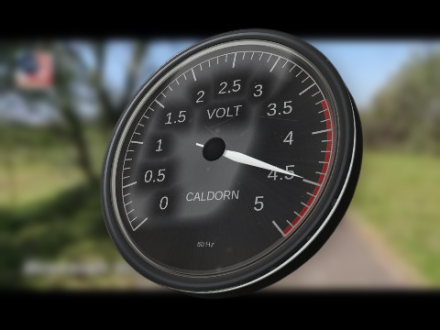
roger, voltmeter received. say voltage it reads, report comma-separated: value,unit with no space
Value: 4.5,V
